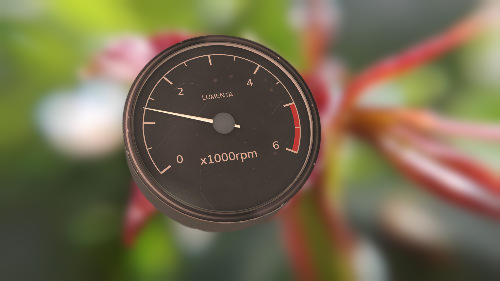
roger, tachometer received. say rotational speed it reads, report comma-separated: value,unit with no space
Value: 1250,rpm
